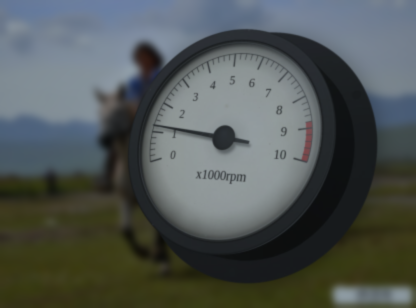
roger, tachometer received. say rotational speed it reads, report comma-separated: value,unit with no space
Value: 1200,rpm
